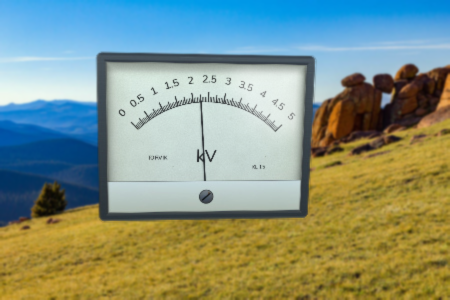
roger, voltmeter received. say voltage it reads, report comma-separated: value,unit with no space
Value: 2.25,kV
